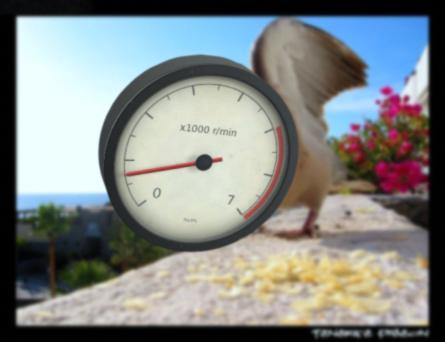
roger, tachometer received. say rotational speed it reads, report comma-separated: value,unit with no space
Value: 750,rpm
